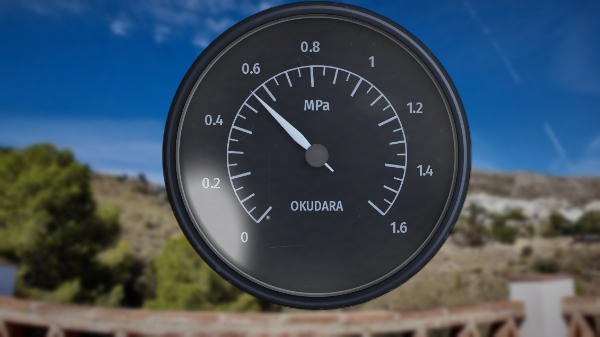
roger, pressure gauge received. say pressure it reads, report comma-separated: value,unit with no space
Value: 0.55,MPa
